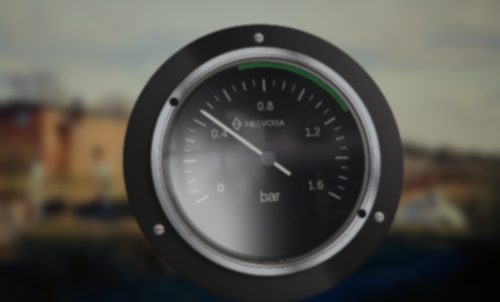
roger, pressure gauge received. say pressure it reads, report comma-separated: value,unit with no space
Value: 0.45,bar
